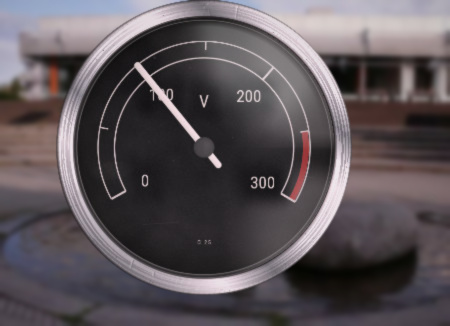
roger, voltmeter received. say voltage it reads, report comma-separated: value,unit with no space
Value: 100,V
